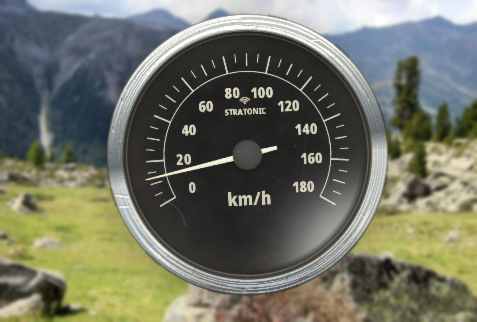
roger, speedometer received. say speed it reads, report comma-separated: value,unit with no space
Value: 12.5,km/h
